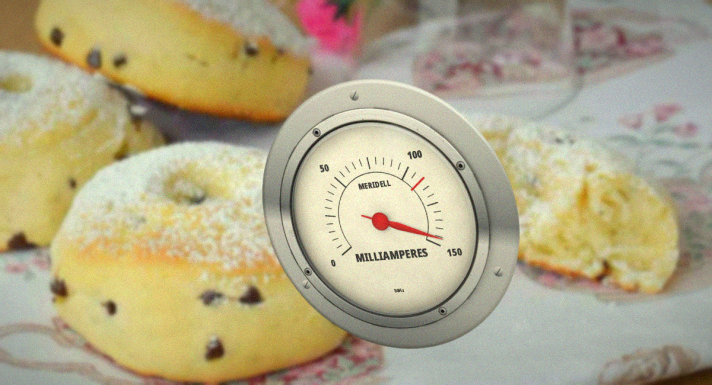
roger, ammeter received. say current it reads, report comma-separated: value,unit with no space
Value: 145,mA
